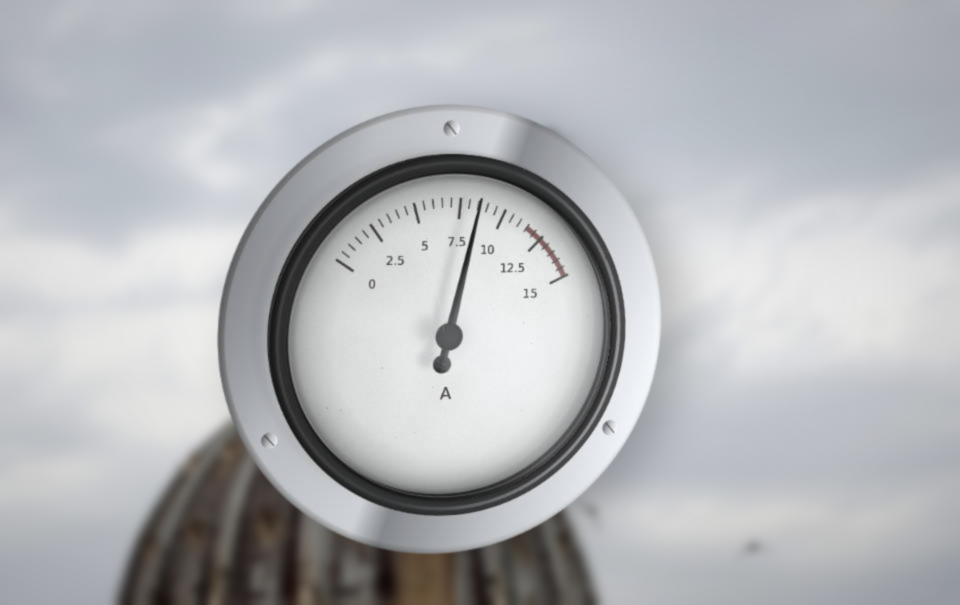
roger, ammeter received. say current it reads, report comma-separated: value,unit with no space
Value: 8.5,A
